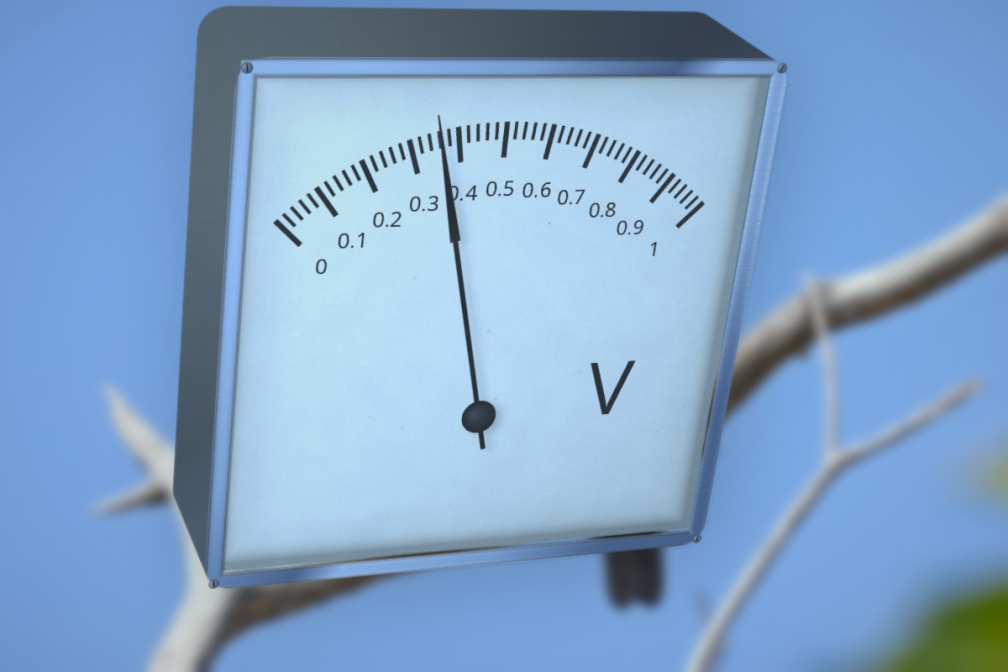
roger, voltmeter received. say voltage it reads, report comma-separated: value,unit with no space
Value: 0.36,V
